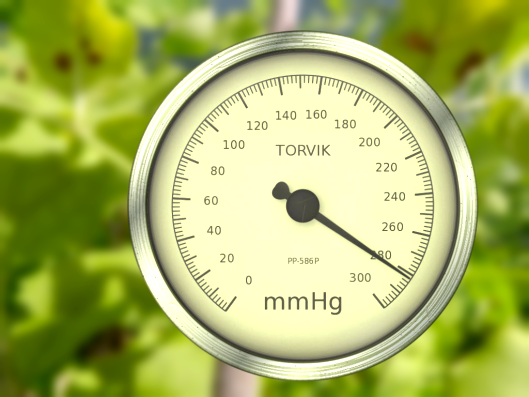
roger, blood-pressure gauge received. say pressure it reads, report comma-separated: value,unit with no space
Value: 282,mmHg
